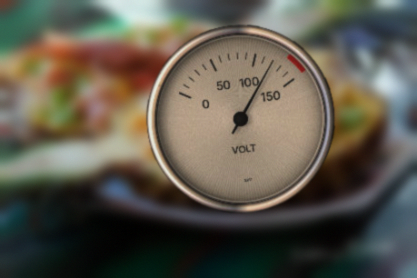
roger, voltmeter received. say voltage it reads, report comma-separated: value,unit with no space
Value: 120,V
